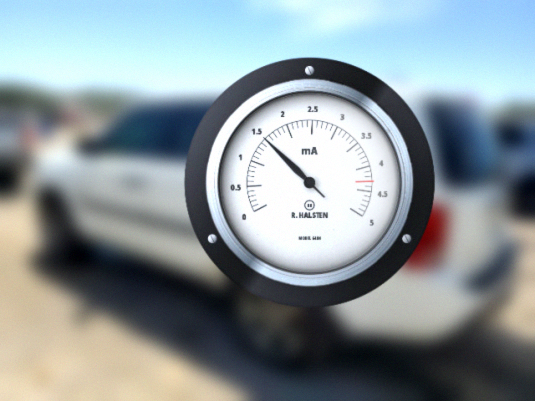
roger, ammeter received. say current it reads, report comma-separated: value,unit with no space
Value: 1.5,mA
